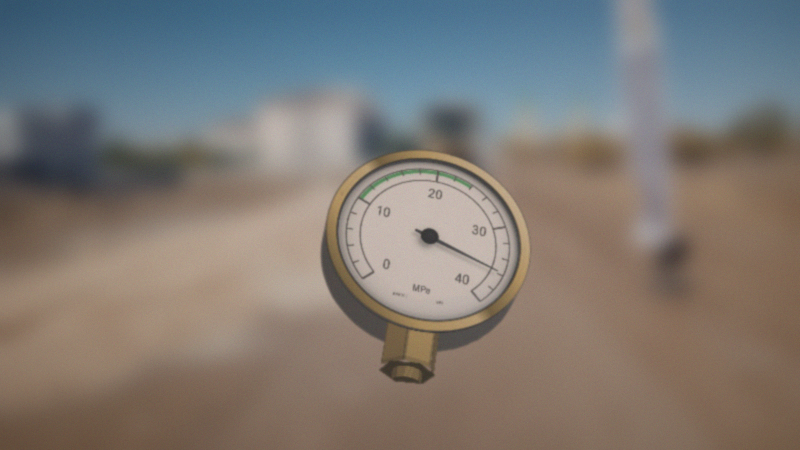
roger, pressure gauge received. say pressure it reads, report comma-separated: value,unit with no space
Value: 36,MPa
